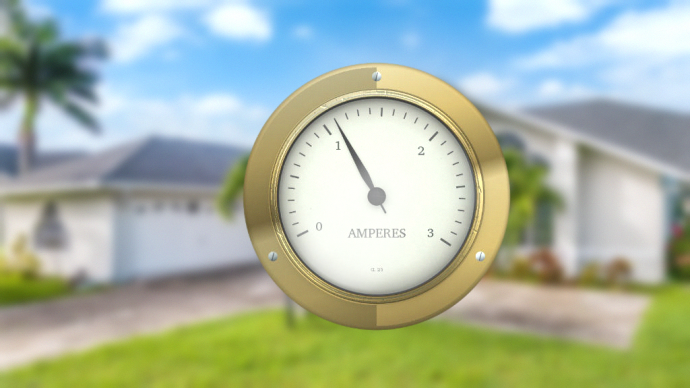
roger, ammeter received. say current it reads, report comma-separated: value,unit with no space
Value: 1.1,A
